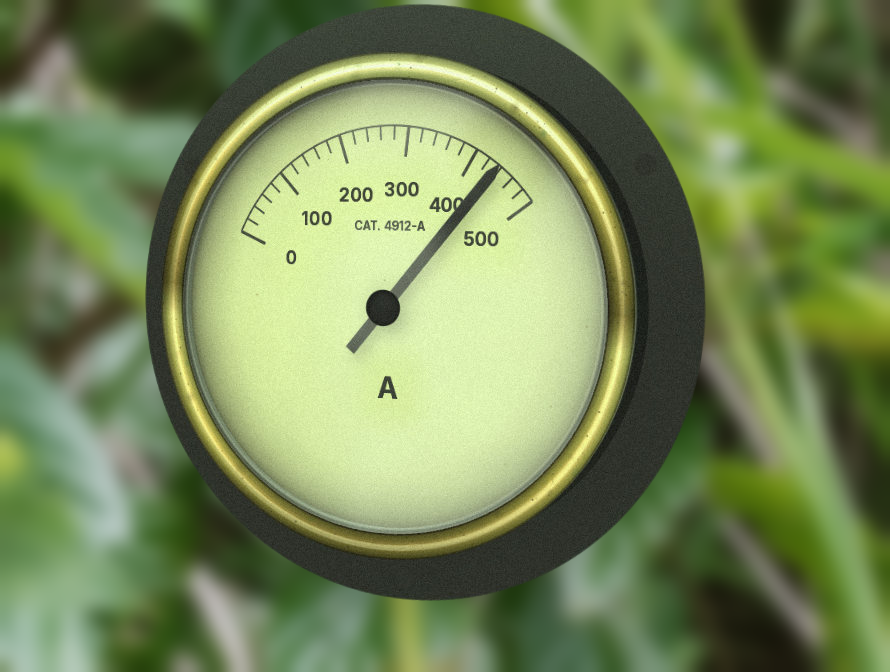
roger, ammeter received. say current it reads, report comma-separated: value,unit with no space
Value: 440,A
